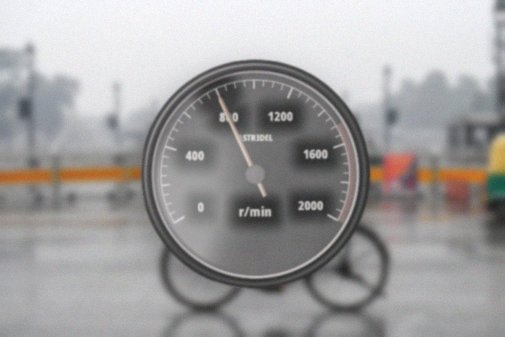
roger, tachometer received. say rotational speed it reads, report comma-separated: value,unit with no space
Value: 800,rpm
